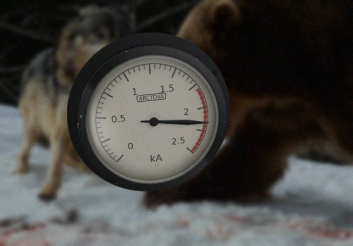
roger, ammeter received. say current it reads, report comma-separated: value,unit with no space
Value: 2.15,kA
